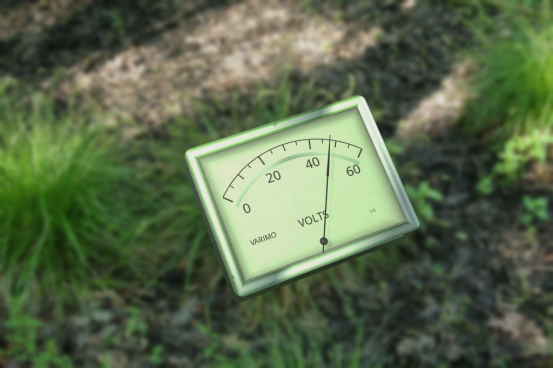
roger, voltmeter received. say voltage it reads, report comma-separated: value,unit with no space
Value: 47.5,V
